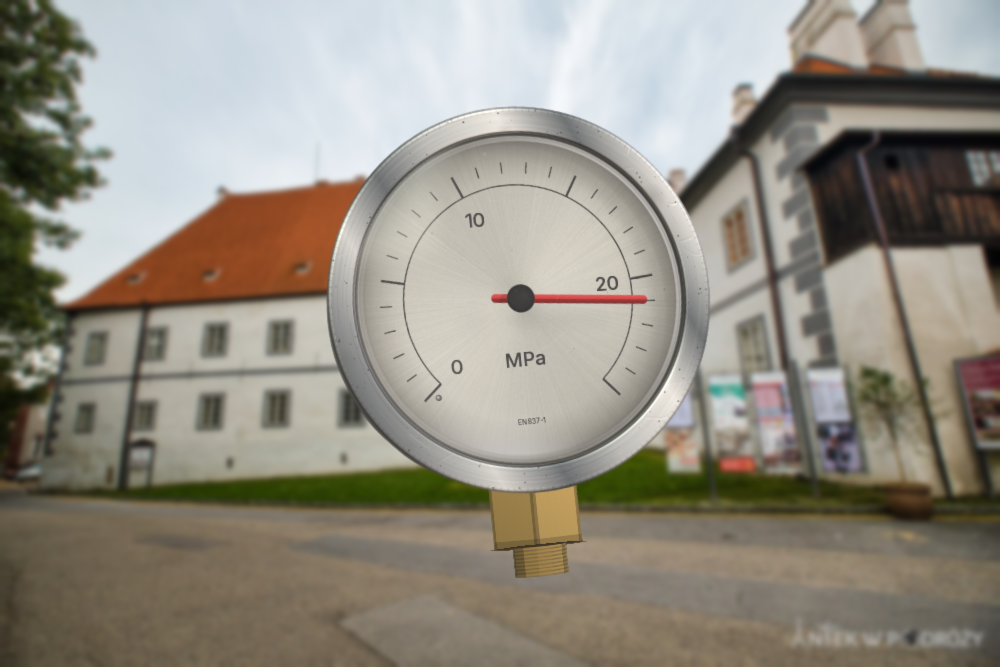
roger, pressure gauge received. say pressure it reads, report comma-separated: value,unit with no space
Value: 21,MPa
